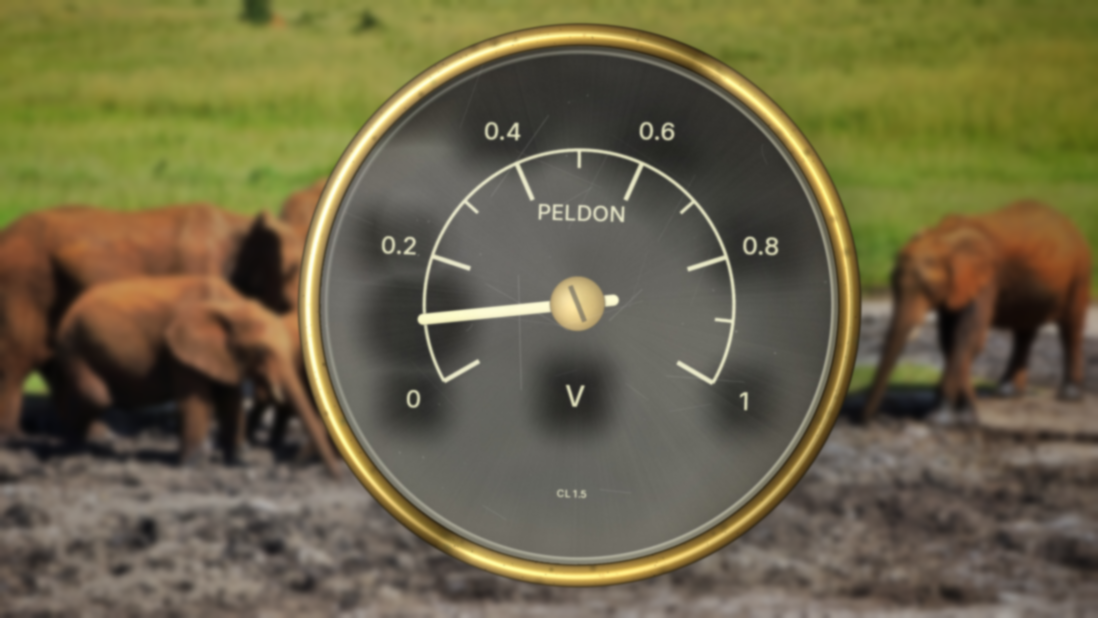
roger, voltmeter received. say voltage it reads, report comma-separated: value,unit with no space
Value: 0.1,V
